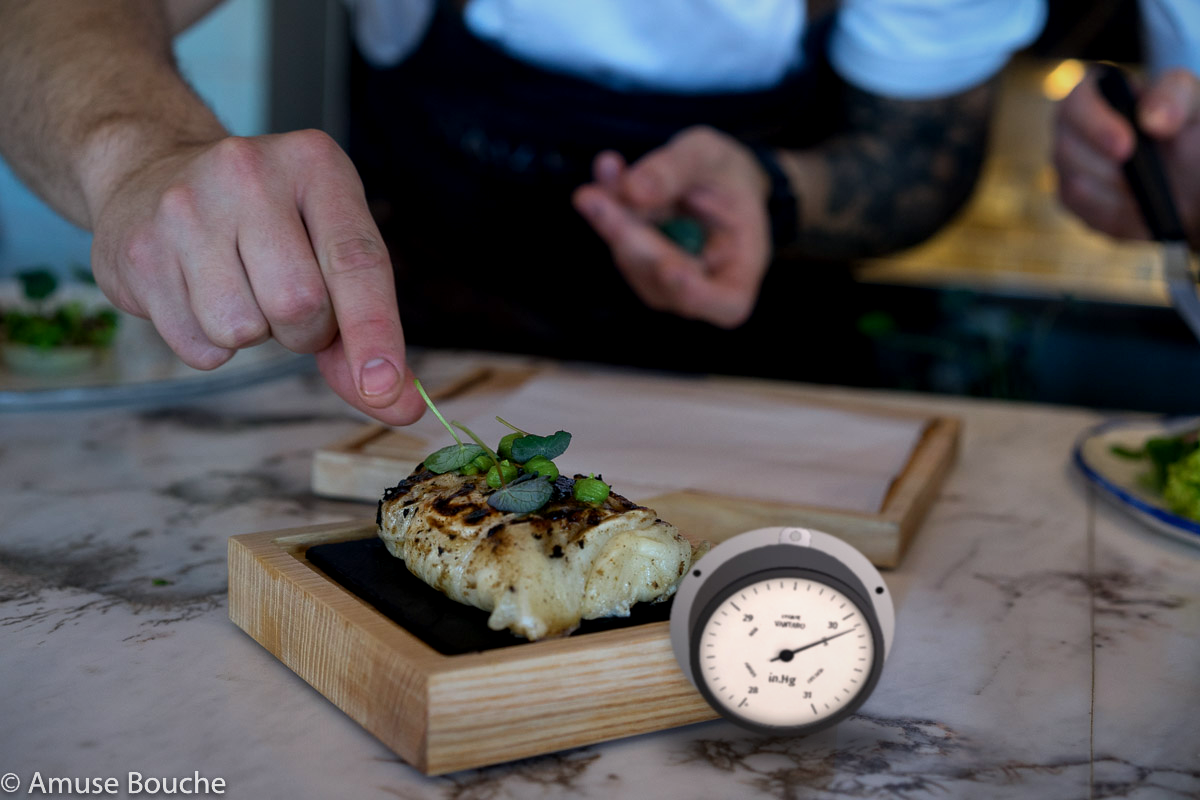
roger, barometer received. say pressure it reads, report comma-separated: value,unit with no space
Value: 30.1,inHg
